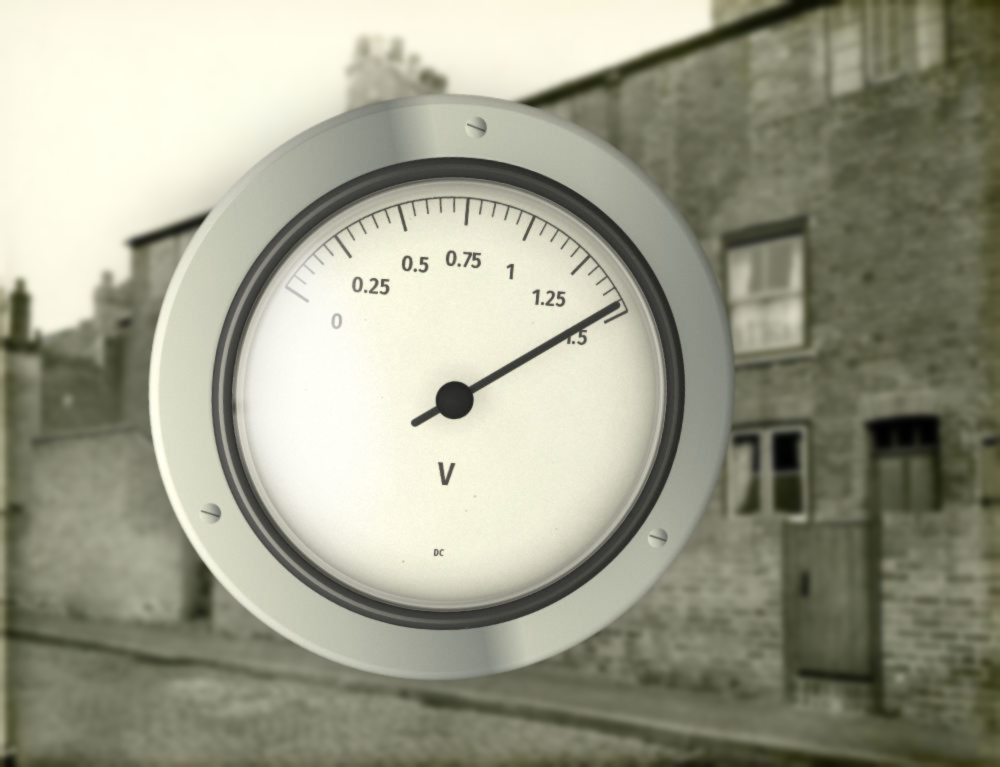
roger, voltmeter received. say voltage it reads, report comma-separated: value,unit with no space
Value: 1.45,V
